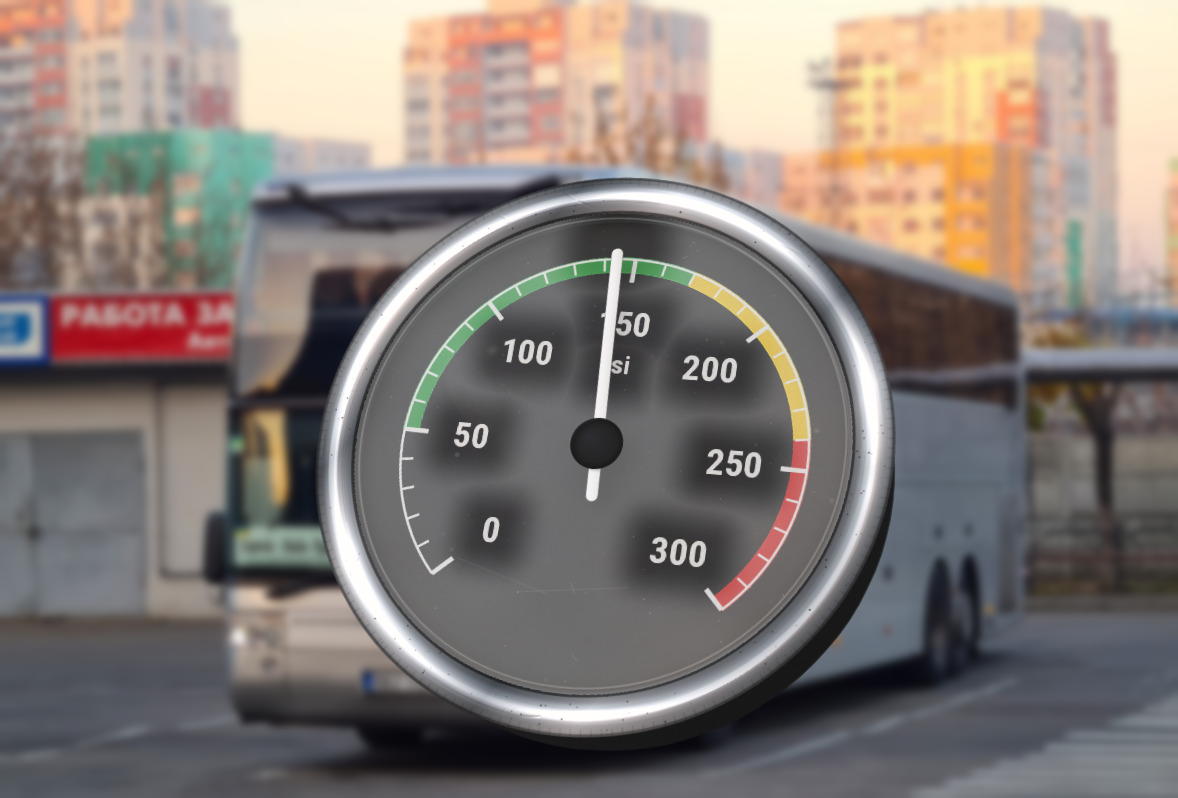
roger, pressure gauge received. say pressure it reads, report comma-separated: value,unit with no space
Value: 145,psi
